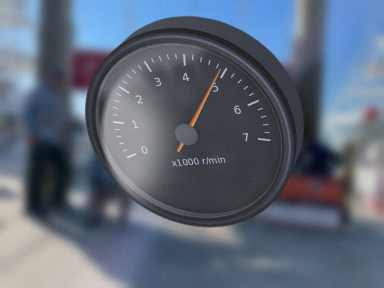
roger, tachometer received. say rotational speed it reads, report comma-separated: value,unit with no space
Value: 4900,rpm
